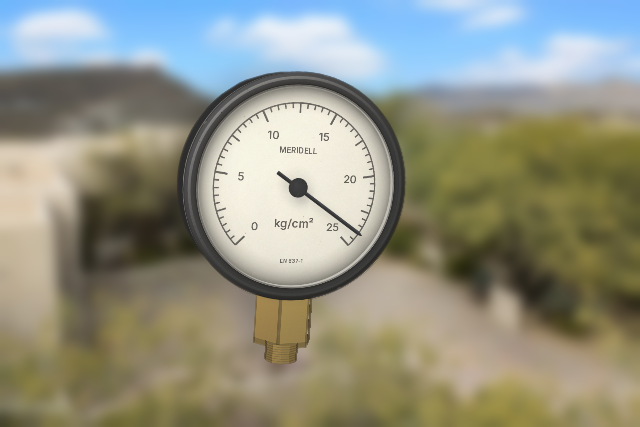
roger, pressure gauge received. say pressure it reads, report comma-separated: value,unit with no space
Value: 24,kg/cm²
